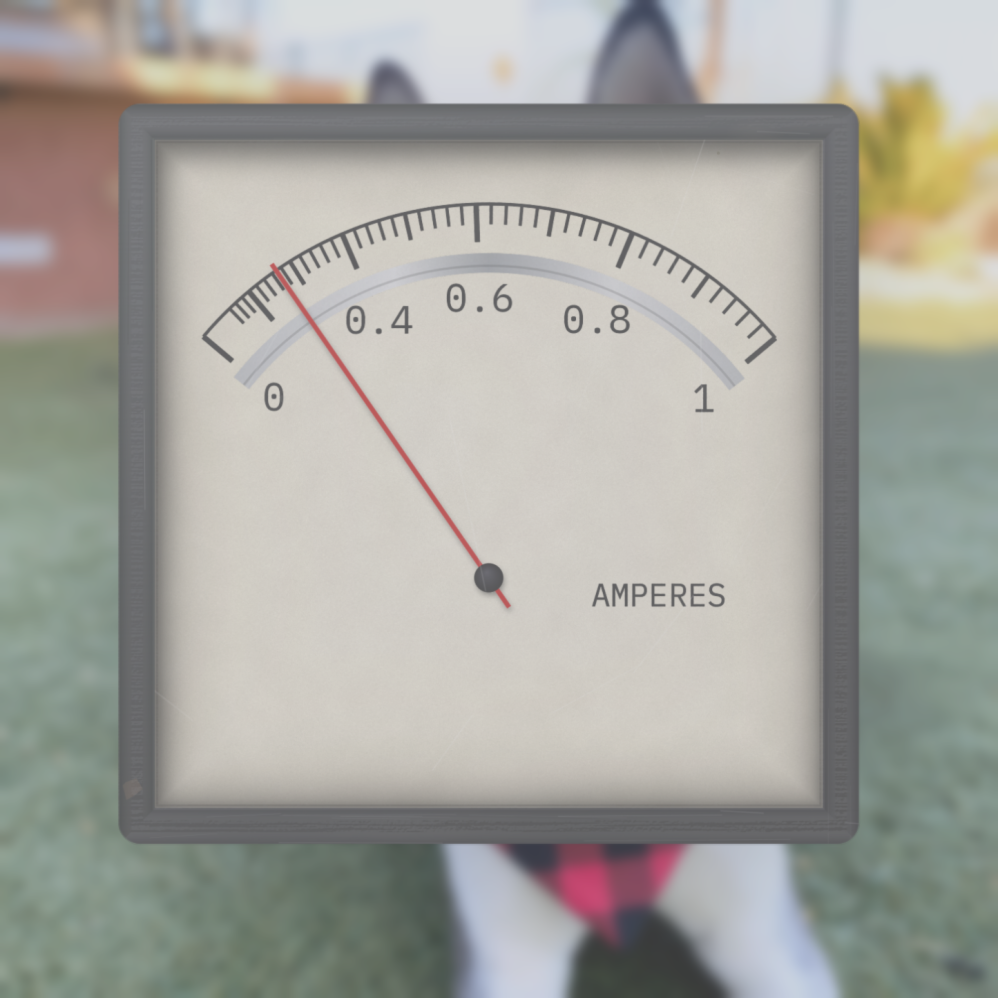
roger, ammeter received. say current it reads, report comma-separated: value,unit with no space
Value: 0.27,A
